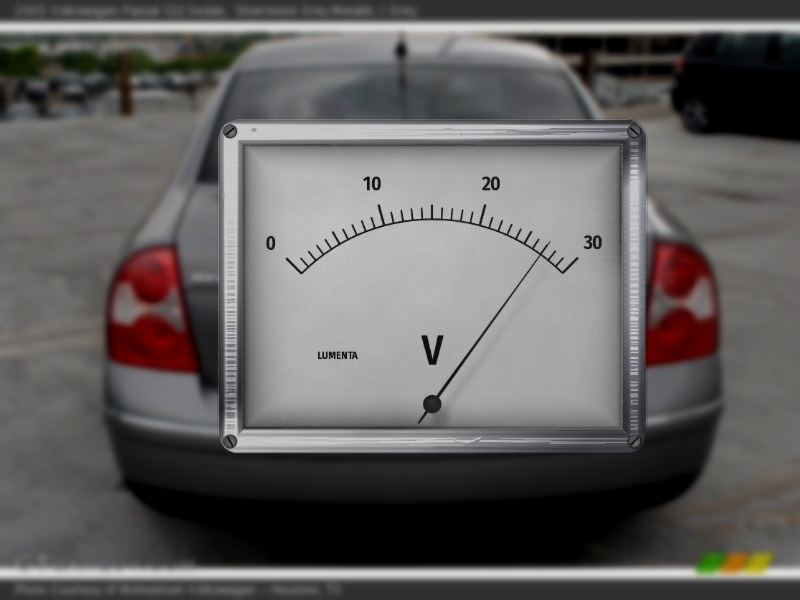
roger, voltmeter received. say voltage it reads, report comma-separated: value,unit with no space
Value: 27,V
